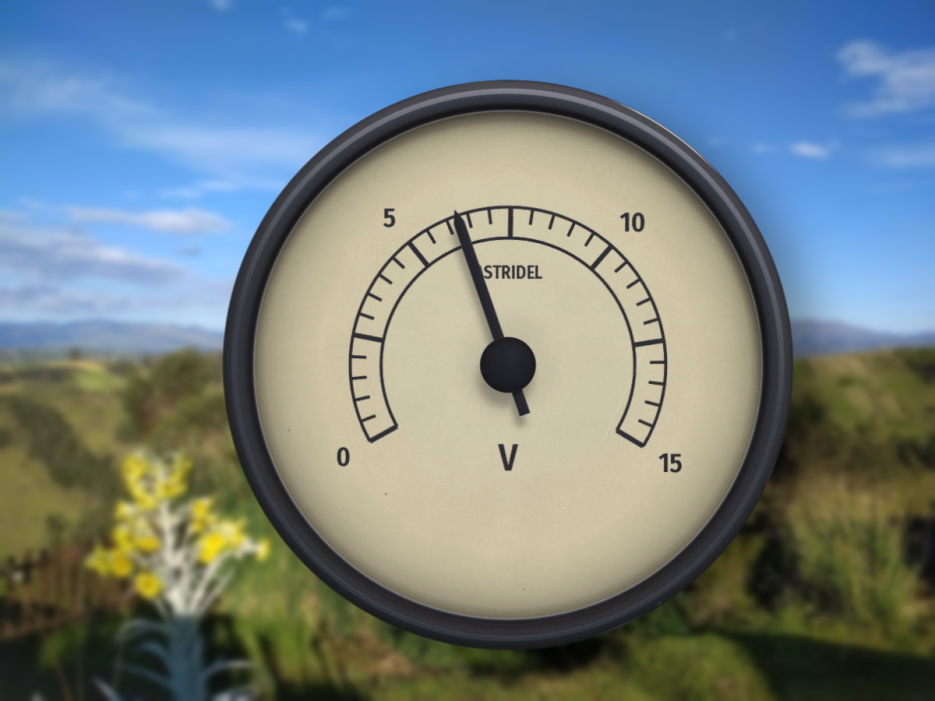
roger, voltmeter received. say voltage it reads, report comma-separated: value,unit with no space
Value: 6.25,V
